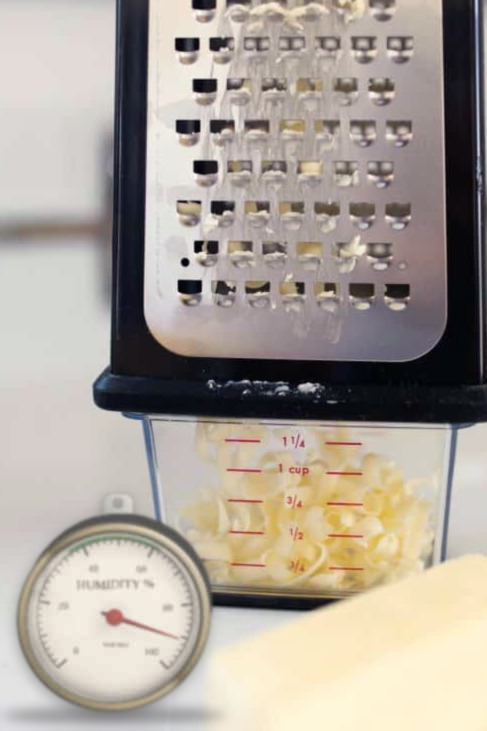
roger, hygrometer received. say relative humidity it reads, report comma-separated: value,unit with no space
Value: 90,%
